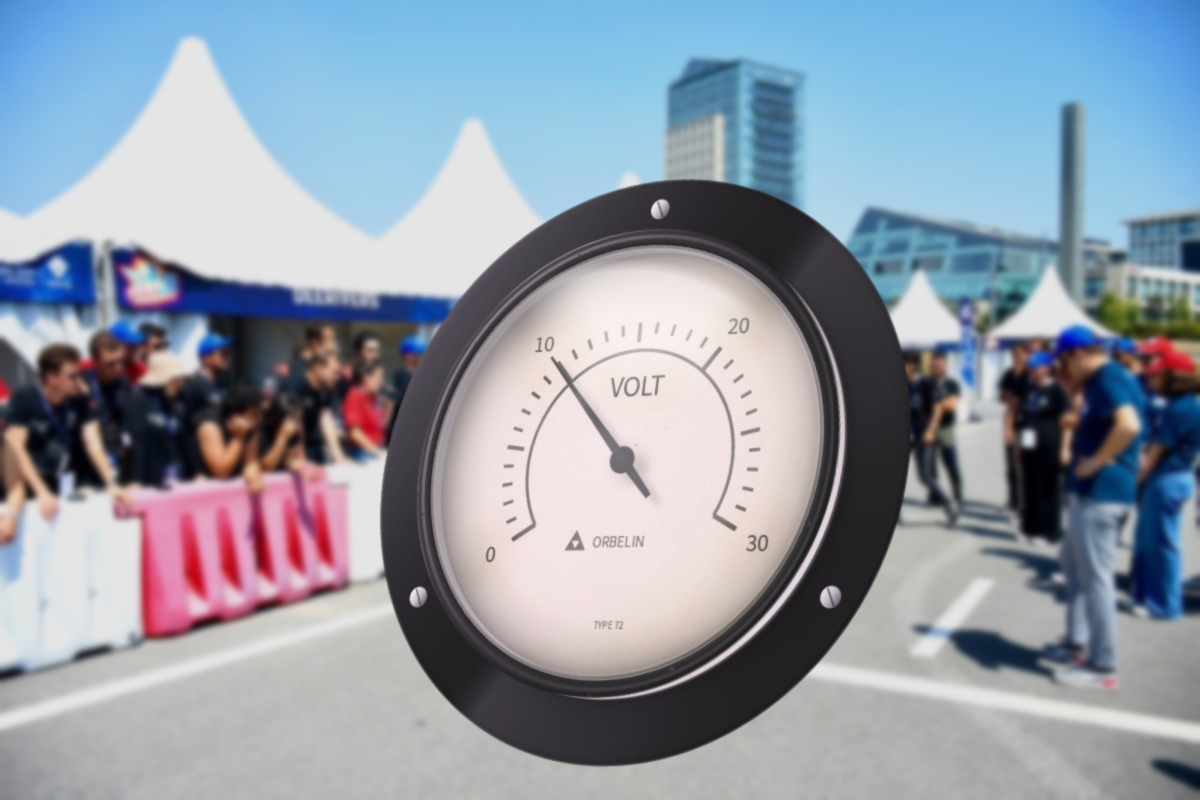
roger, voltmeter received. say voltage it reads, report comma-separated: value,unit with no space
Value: 10,V
